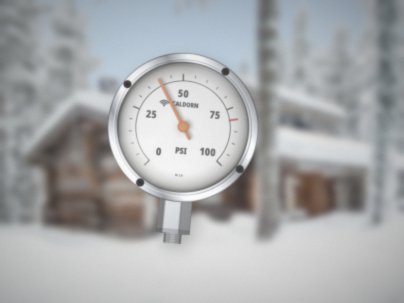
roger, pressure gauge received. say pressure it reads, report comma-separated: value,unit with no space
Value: 40,psi
